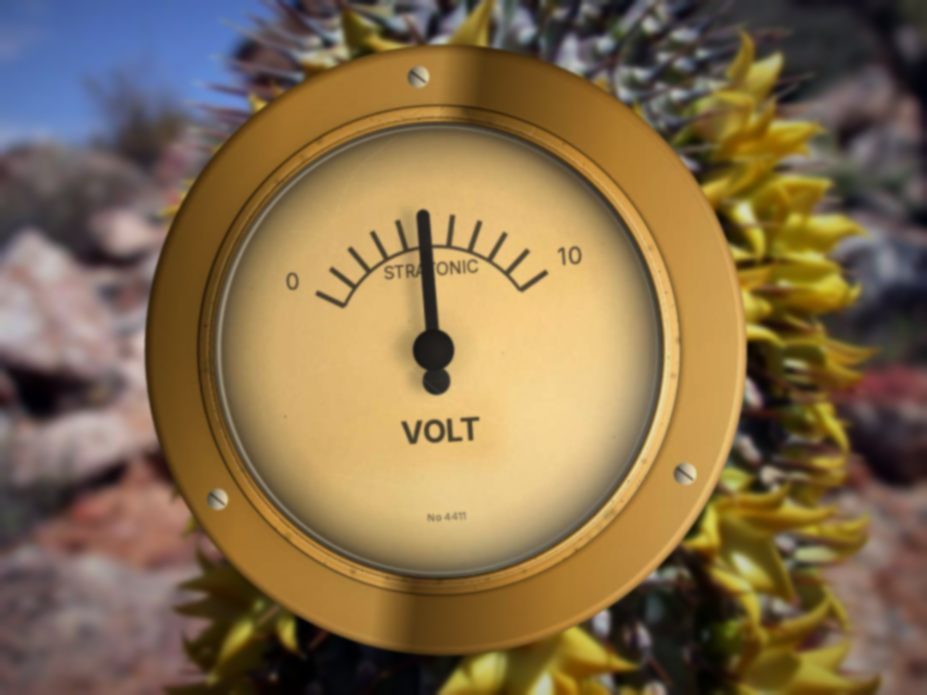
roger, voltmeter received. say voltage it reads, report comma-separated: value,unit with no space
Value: 5,V
